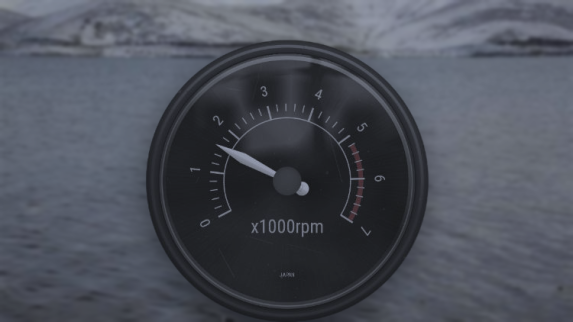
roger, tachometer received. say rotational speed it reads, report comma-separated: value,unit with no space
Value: 1600,rpm
